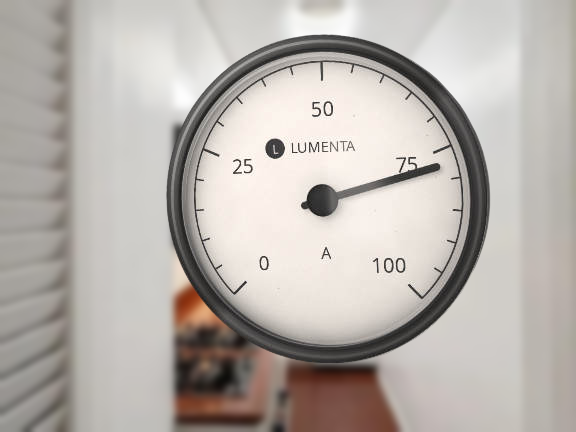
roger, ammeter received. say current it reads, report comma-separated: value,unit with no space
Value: 77.5,A
